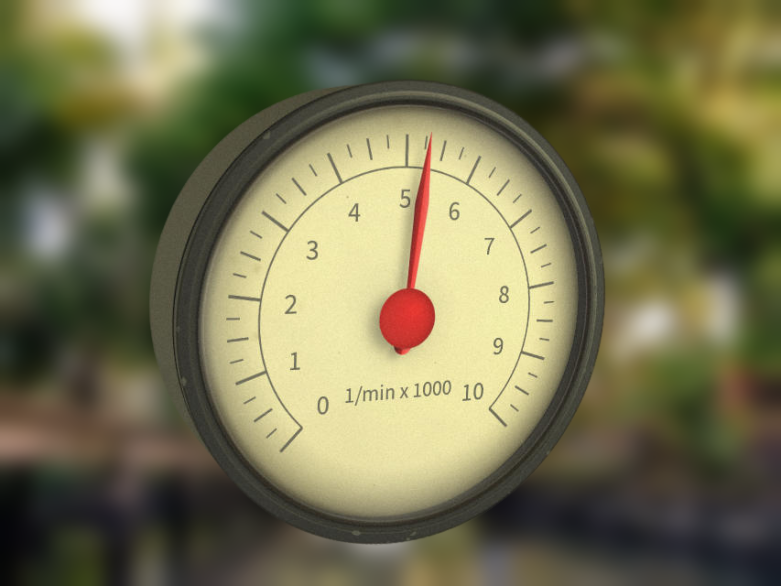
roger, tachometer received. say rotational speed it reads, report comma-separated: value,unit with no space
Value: 5250,rpm
